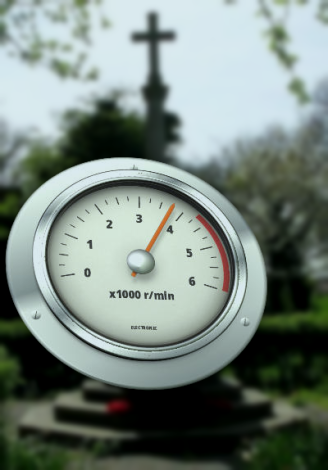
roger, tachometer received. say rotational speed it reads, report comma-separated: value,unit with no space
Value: 3750,rpm
